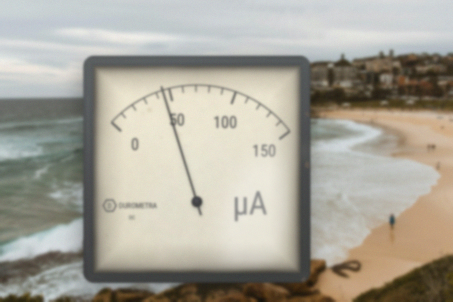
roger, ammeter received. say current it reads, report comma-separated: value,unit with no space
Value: 45,µA
